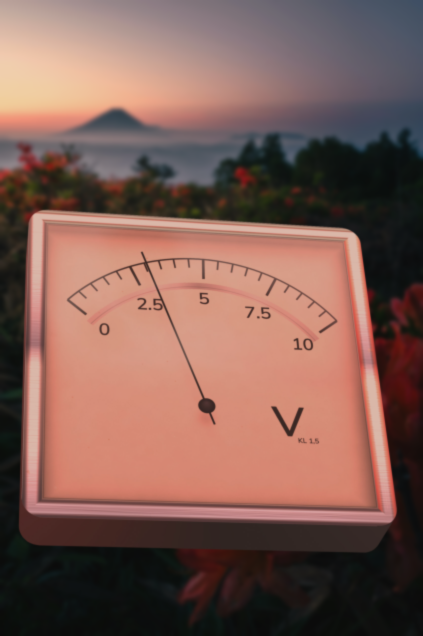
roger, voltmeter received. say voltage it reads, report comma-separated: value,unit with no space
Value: 3,V
